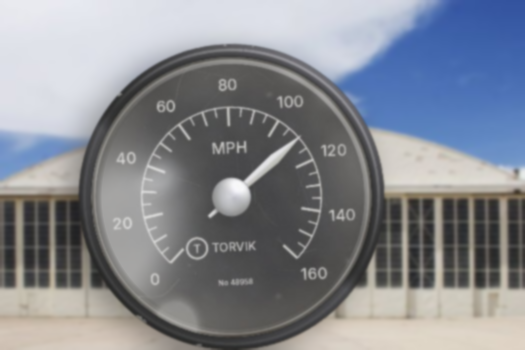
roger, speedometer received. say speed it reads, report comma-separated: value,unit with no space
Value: 110,mph
